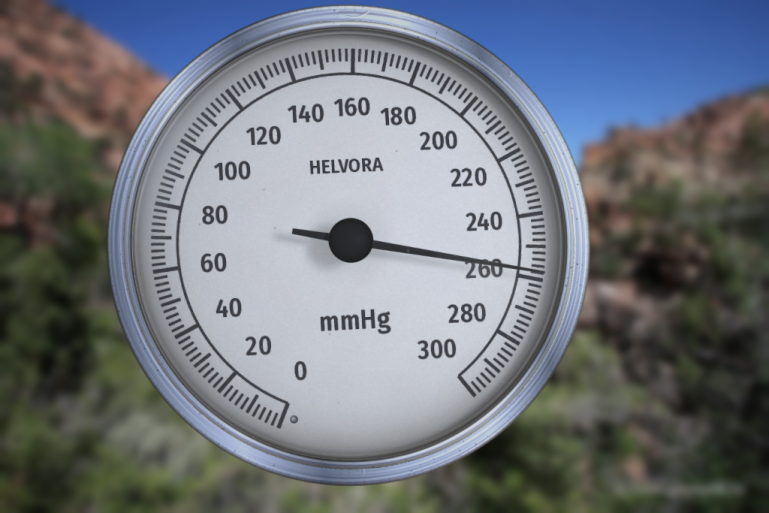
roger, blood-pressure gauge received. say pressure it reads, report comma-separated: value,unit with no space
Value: 258,mmHg
